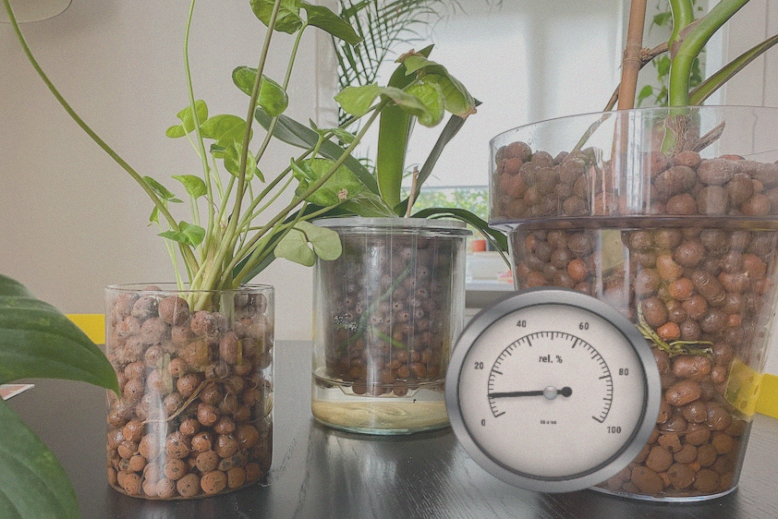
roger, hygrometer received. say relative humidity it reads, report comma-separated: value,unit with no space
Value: 10,%
